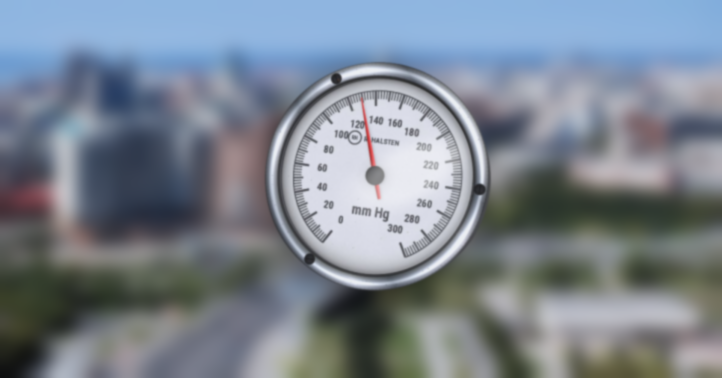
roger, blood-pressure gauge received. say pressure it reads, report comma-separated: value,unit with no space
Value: 130,mmHg
